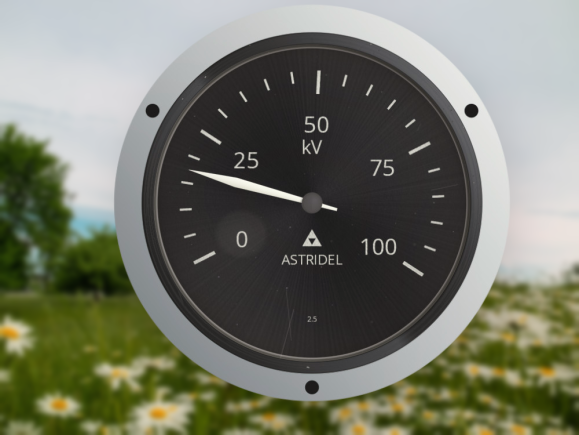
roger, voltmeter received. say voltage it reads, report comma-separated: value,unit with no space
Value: 17.5,kV
